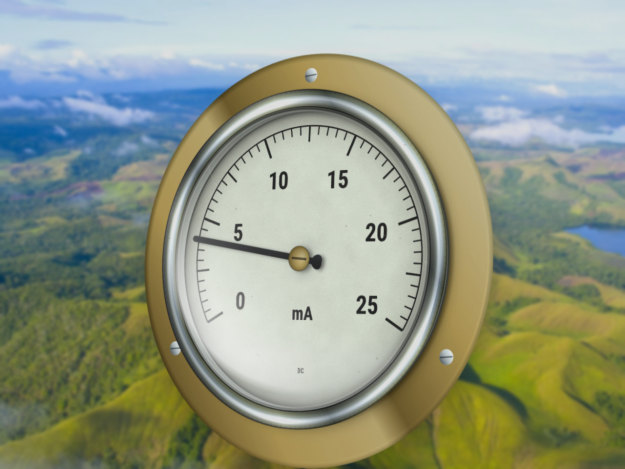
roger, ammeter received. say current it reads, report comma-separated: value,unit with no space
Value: 4,mA
